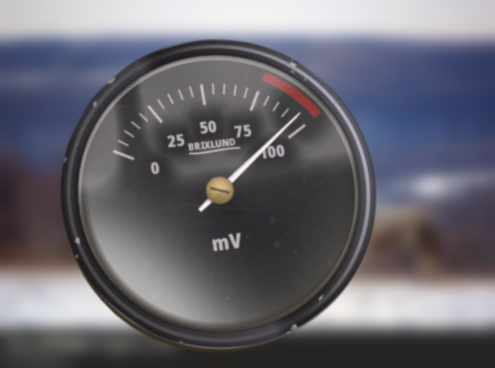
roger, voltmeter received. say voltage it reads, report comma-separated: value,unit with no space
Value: 95,mV
